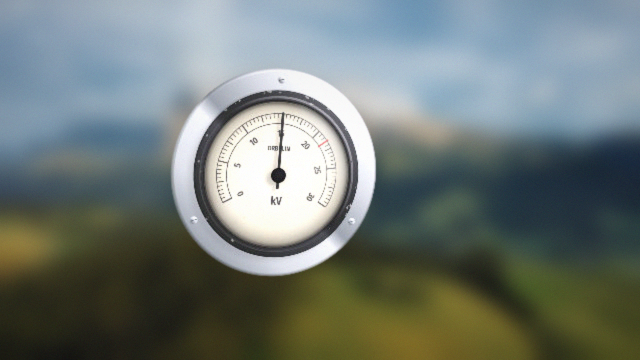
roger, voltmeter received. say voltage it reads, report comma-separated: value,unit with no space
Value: 15,kV
